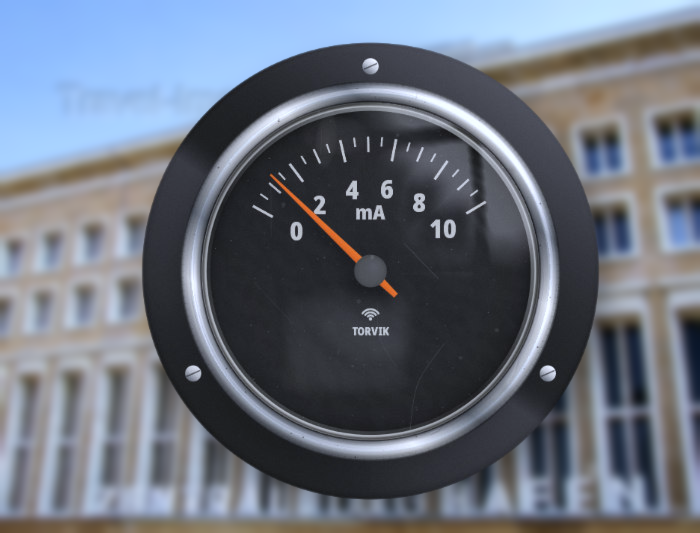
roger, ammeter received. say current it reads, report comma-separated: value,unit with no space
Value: 1.25,mA
